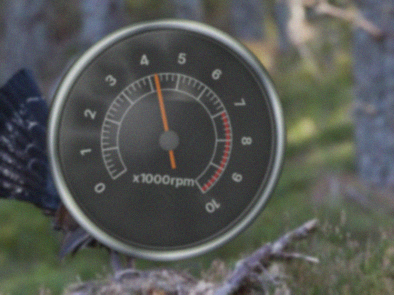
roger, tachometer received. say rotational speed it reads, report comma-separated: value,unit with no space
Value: 4200,rpm
